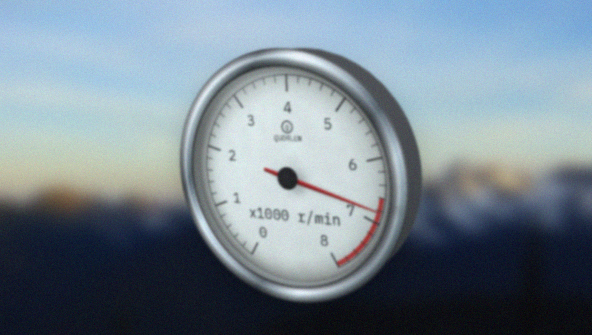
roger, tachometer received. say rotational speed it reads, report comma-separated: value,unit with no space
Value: 6800,rpm
